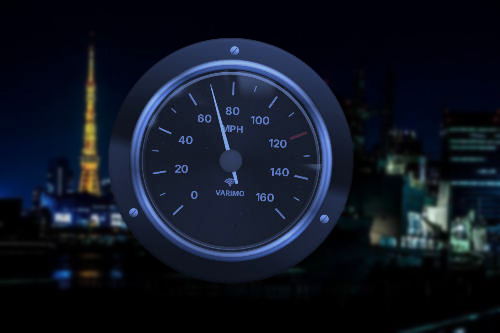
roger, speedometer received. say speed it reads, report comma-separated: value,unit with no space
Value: 70,mph
